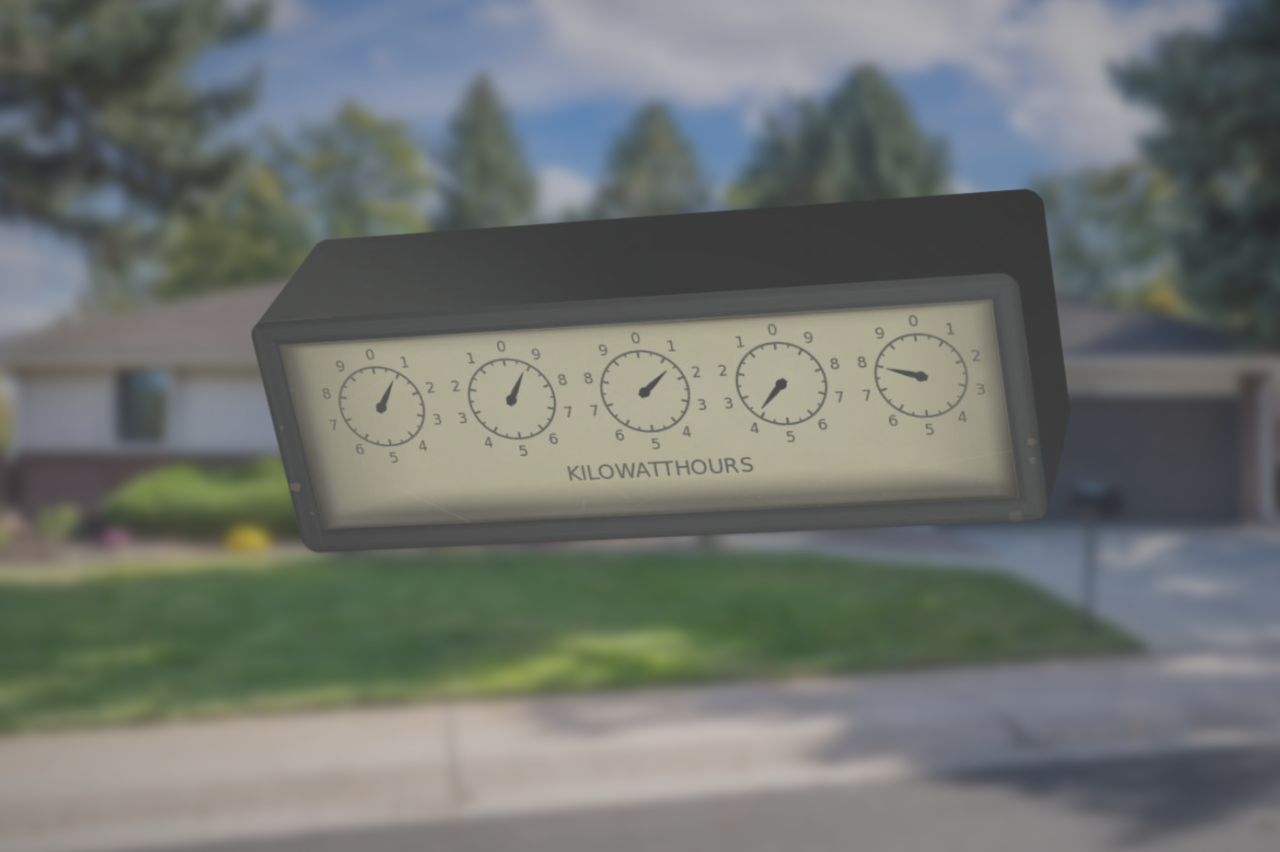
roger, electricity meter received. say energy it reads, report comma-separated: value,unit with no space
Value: 9138,kWh
